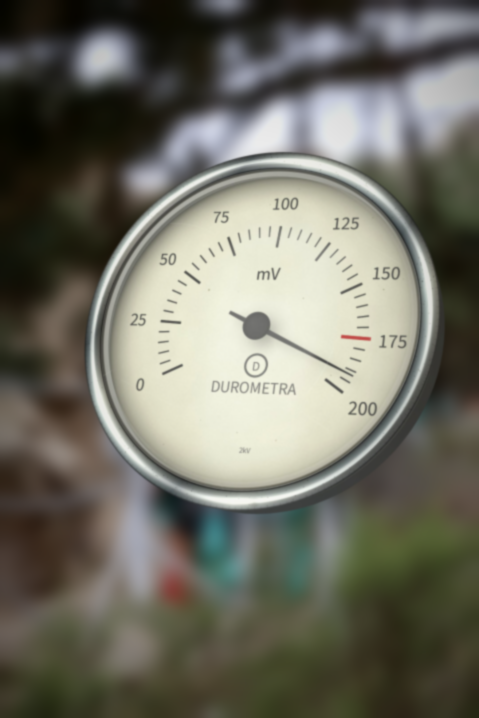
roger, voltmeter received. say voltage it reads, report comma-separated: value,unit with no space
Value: 192.5,mV
